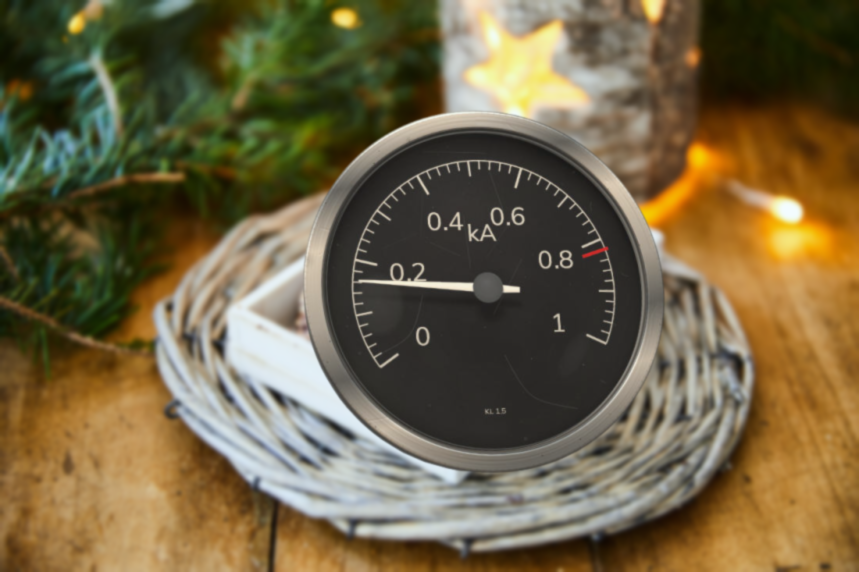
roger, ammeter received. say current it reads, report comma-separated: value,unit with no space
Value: 0.16,kA
